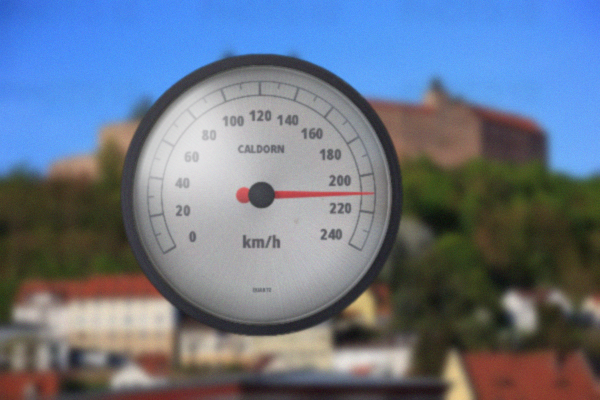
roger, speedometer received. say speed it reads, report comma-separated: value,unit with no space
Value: 210,km/h
